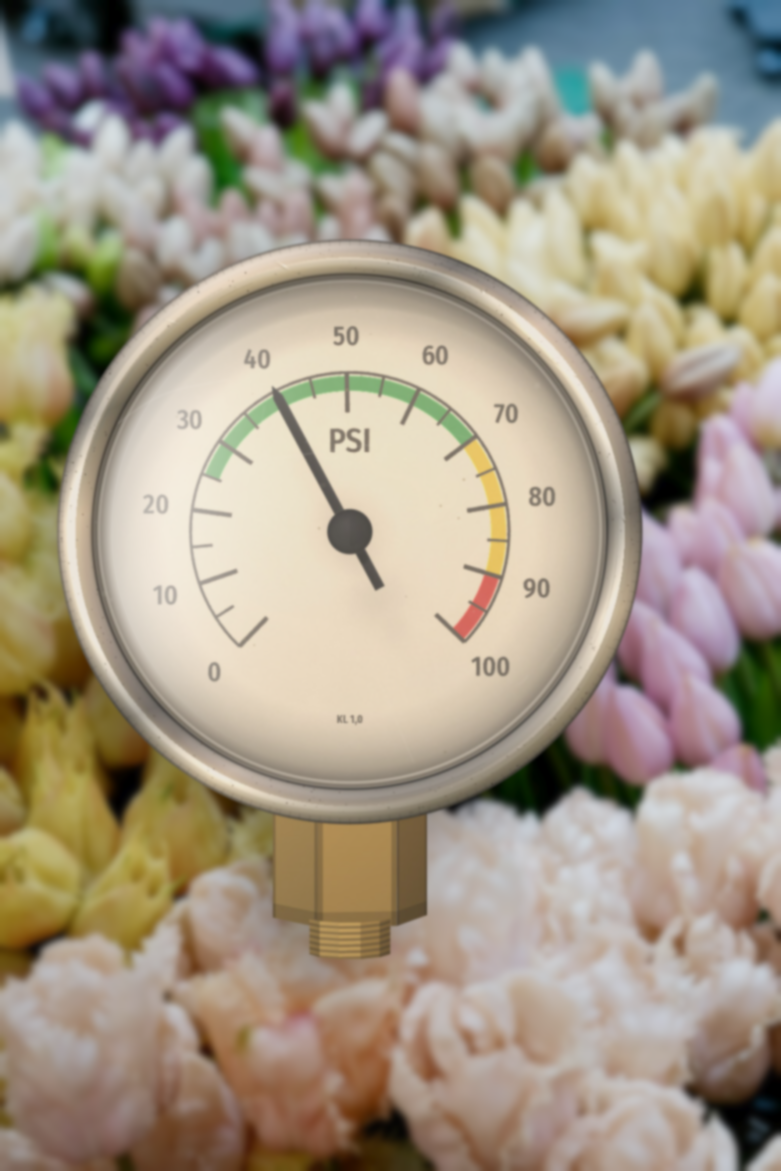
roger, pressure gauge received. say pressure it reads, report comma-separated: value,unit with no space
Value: 40,psi
